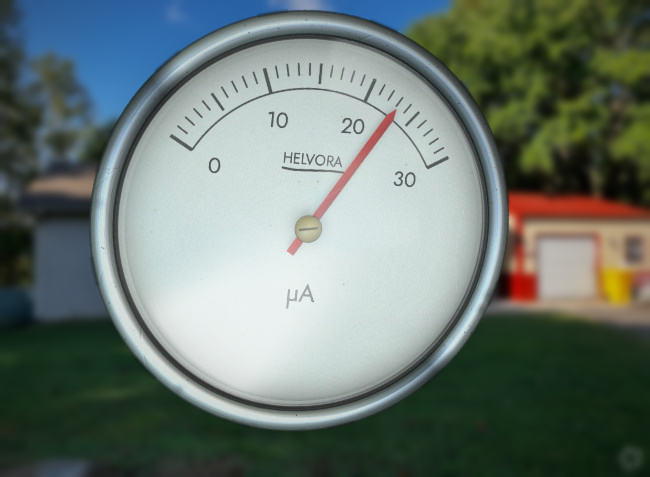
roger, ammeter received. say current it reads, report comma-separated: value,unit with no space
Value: 23,µA
